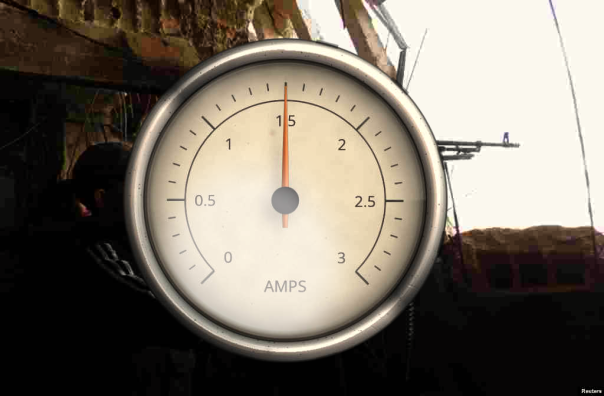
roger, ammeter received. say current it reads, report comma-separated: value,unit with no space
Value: 1.5,A
